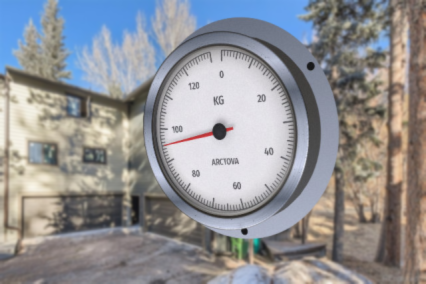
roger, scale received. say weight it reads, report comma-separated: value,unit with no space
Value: 95,kg
